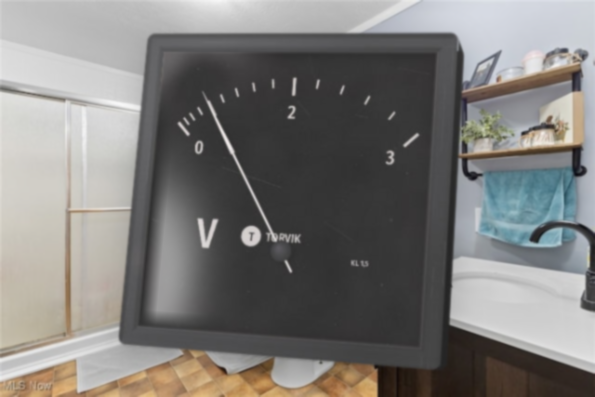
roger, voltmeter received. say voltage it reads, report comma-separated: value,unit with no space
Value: 1,V
